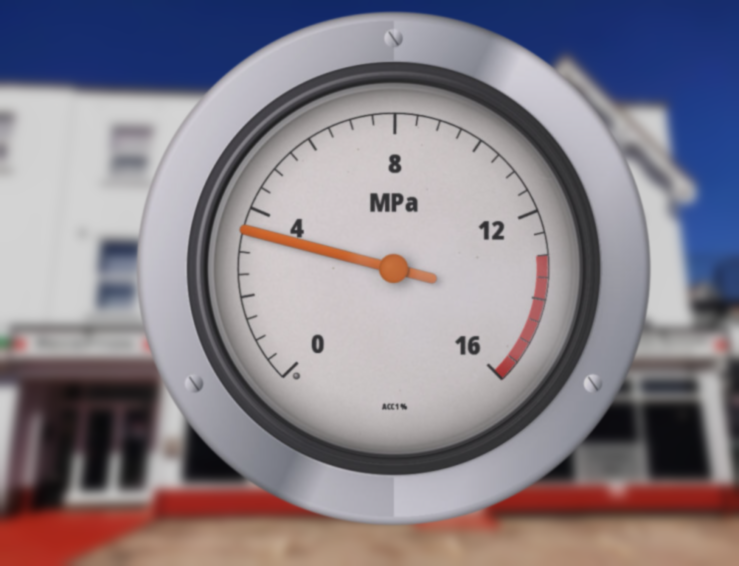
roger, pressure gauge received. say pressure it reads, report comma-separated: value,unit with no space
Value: 3.5,MPa
